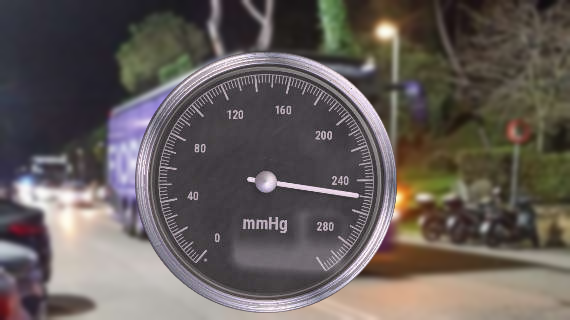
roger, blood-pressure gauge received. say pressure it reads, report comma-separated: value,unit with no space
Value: 250,mmHg
